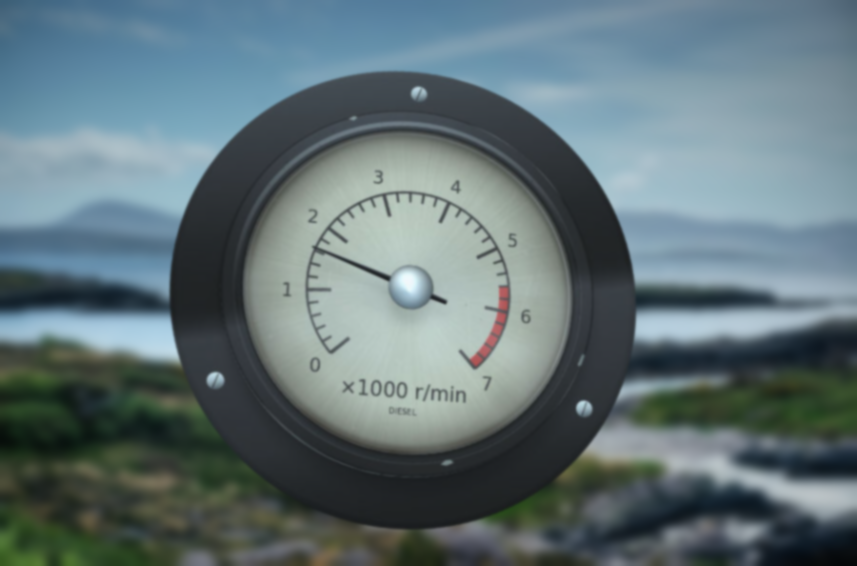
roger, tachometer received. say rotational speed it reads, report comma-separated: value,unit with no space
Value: 1600,rpm
